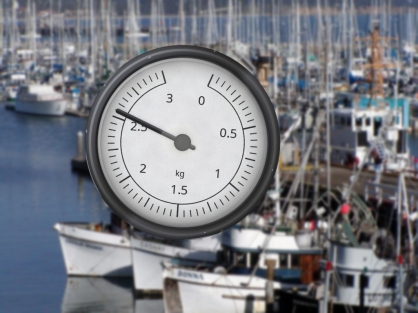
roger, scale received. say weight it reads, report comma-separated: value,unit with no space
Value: 2.55,kg
